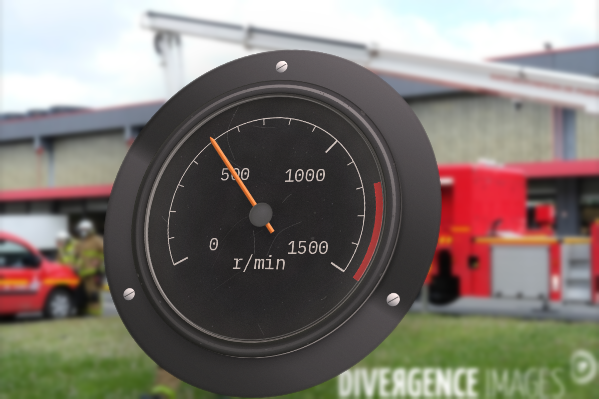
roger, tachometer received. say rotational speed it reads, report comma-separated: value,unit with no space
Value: 500,rpm
